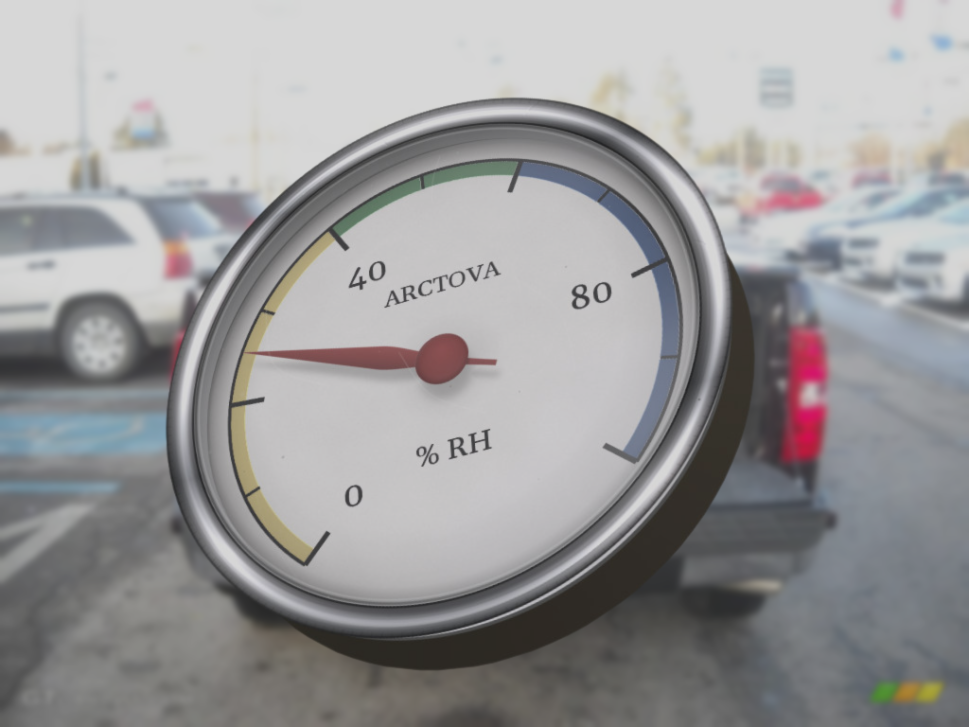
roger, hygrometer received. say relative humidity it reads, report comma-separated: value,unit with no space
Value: 25,%
